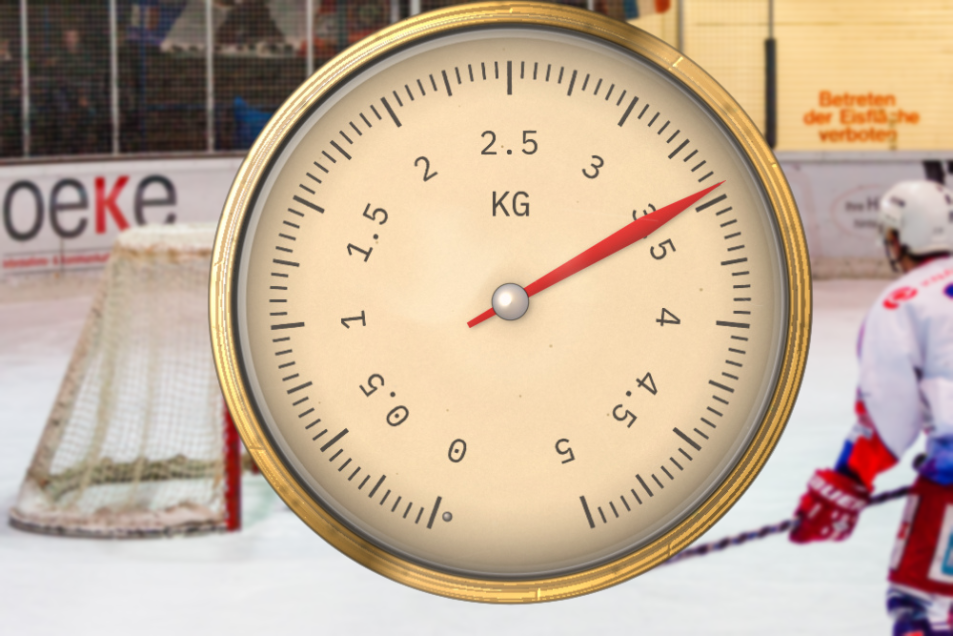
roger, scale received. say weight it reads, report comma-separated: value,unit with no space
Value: 3.45,kg
